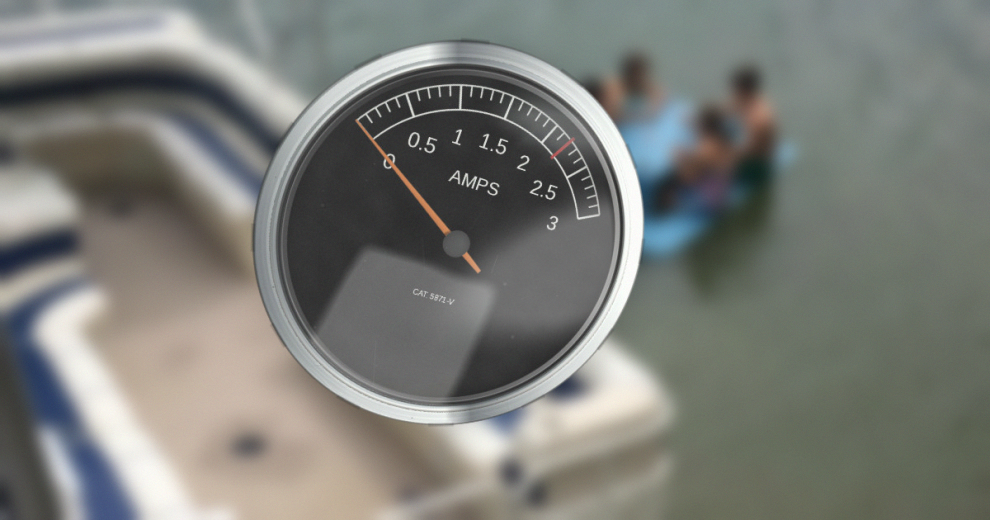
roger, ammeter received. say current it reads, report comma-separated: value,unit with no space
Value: 0,A
